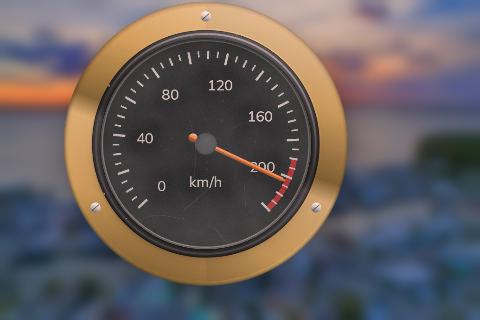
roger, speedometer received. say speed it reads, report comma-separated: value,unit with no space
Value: 202.5,km/h
